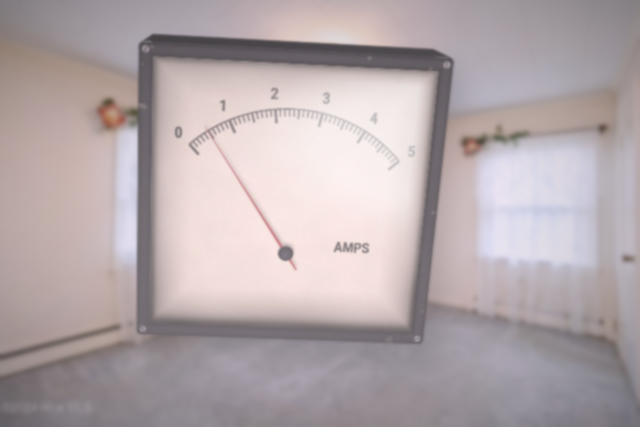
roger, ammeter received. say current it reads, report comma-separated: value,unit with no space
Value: 0.5,A
